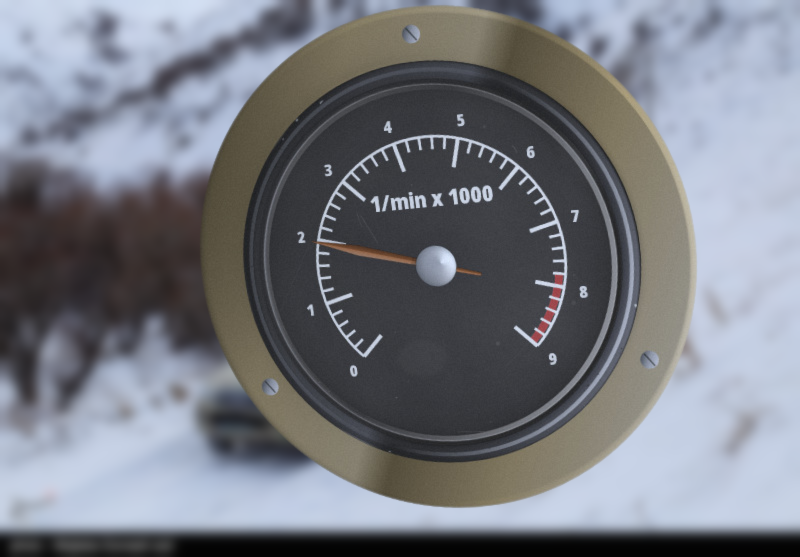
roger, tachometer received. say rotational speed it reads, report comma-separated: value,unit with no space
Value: 2000,rpm
